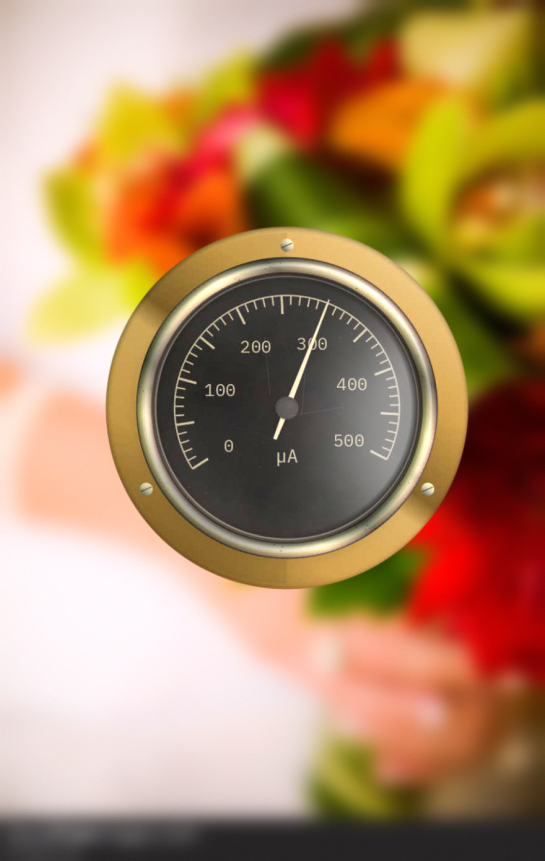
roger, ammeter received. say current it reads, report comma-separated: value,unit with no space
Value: 300,µA
